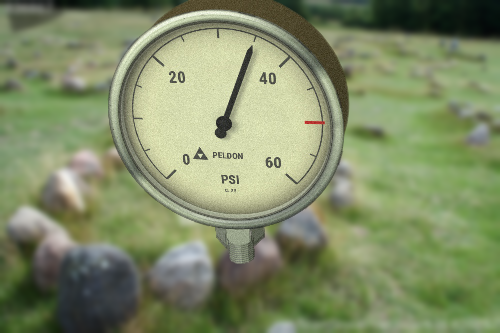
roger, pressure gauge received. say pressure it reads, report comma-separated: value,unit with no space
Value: 35,psi
